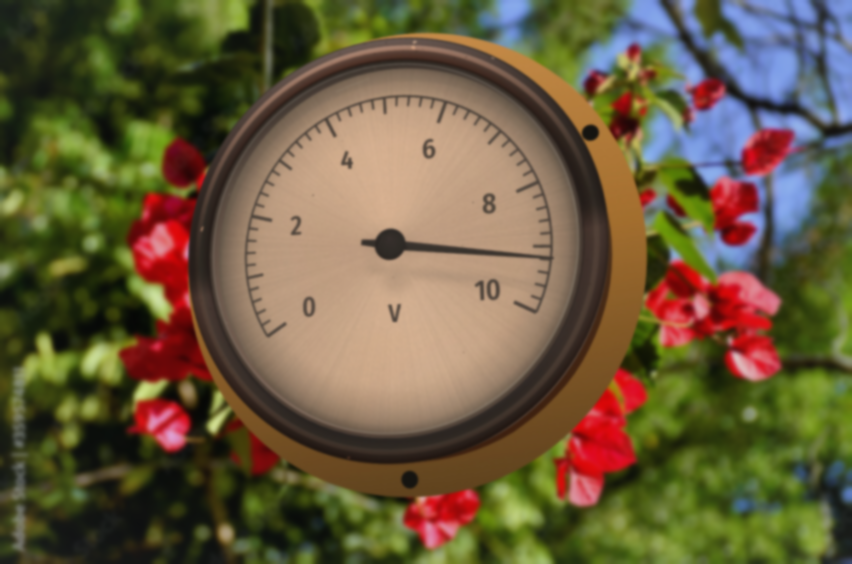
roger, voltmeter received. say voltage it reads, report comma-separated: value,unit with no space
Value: 9.2,V
